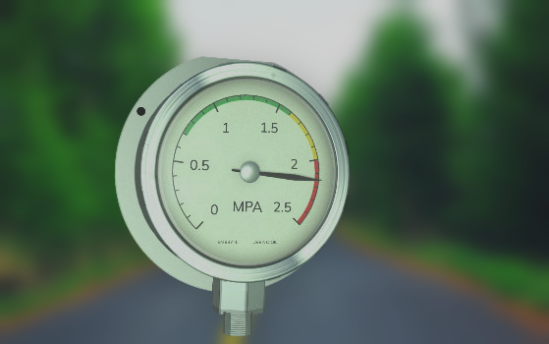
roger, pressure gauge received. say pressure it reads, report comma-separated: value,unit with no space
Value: 2.15,MPa
